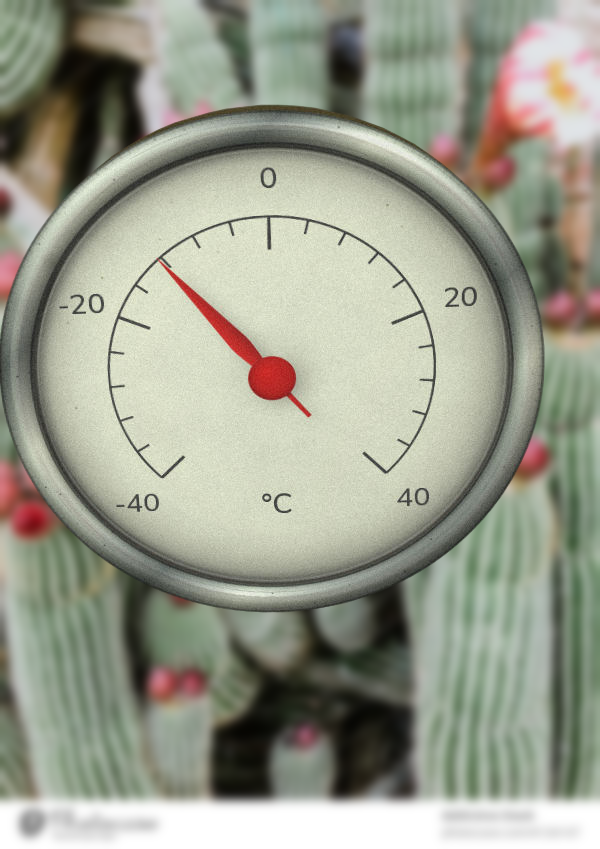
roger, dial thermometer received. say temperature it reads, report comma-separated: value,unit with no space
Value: -12,°C
